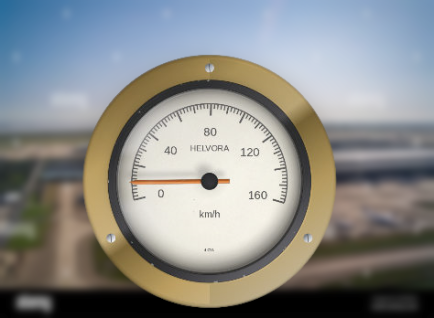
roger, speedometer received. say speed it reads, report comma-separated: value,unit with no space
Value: 10,km/h
